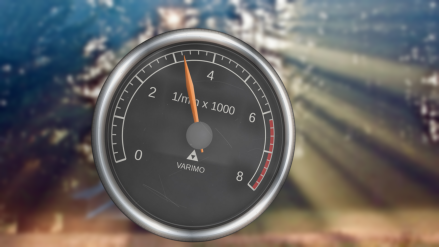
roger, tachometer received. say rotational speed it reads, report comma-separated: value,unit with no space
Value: 3200,rpm
